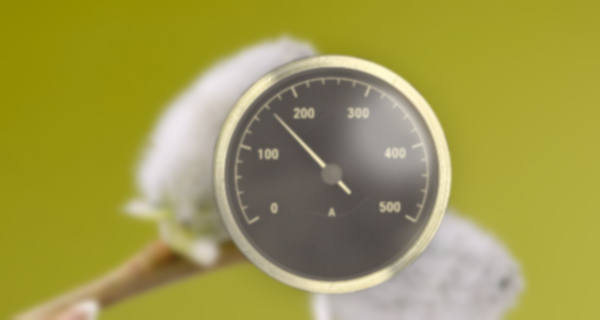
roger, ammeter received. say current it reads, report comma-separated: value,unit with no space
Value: 160,A
